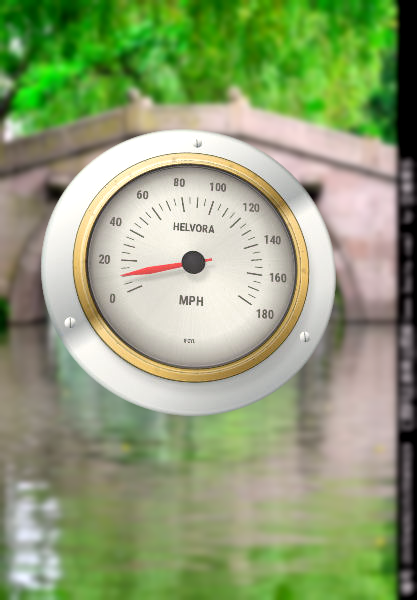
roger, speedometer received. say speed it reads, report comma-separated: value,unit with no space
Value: 10,mph
